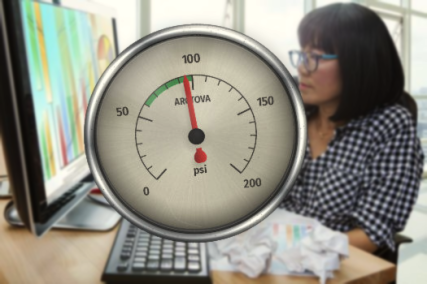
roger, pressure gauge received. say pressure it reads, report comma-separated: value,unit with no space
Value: 95,psi
